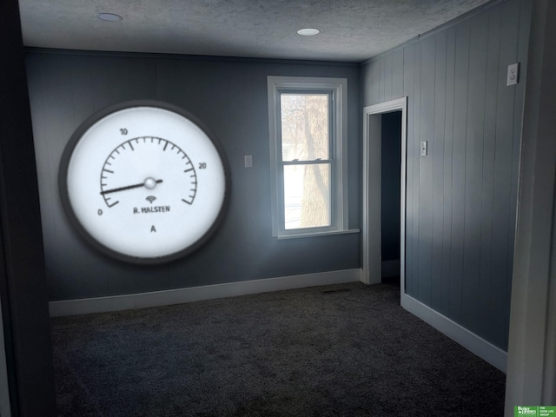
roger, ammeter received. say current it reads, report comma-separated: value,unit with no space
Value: 2,A
